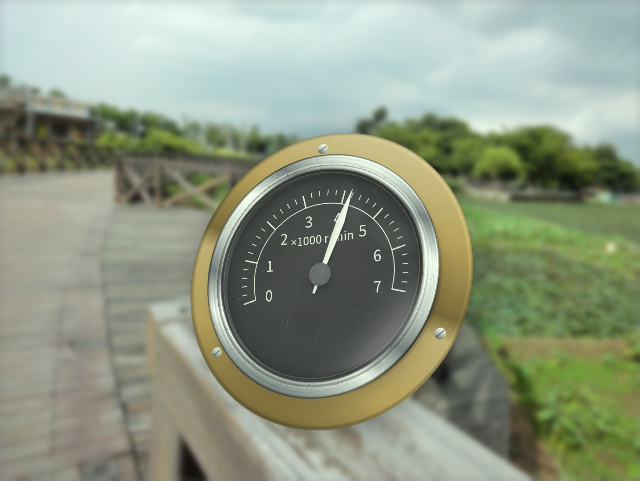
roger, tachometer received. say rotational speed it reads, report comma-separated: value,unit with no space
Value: 4200,rpm
